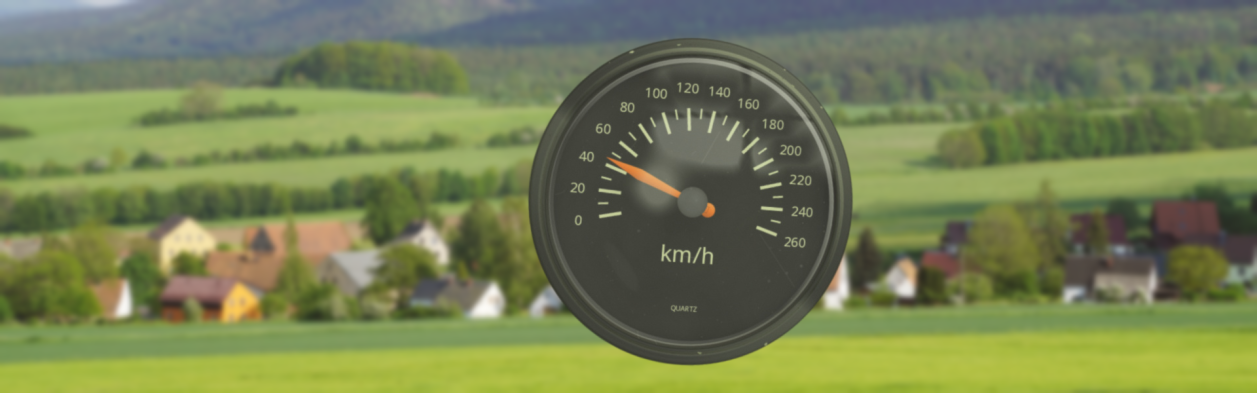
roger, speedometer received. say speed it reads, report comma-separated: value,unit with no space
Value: 45,km/h
